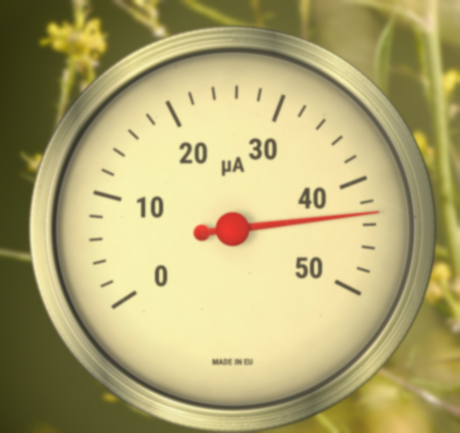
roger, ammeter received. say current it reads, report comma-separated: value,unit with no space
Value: 43,µA
